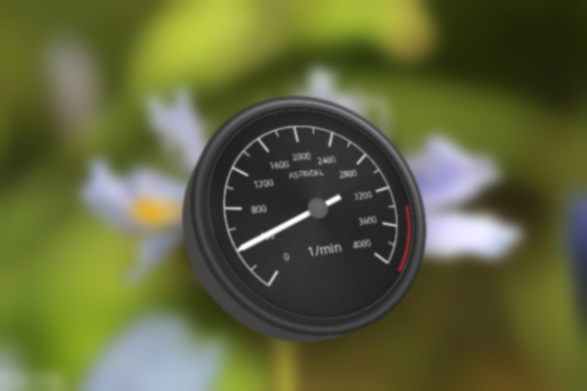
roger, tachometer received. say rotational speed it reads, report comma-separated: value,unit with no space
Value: 400,rpm
